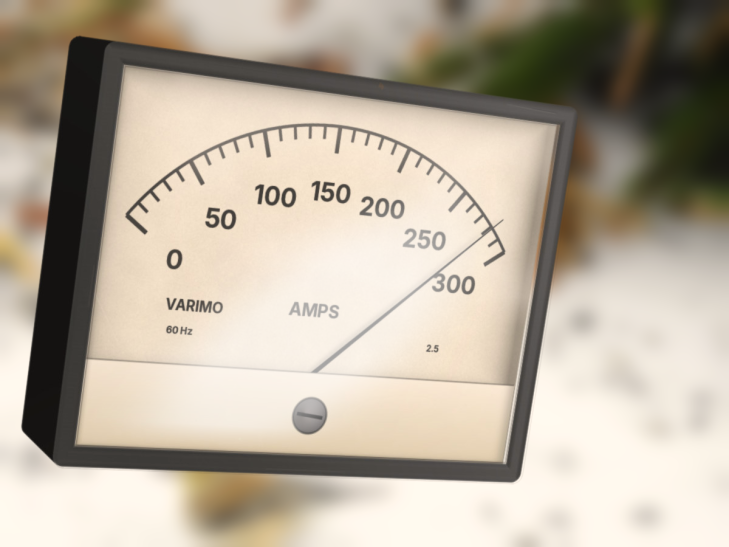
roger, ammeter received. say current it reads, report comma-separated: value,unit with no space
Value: 280,A
